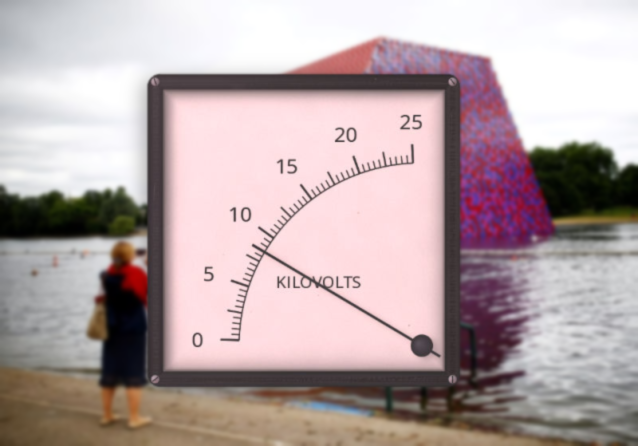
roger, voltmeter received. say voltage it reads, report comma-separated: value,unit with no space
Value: 8.5,kV
